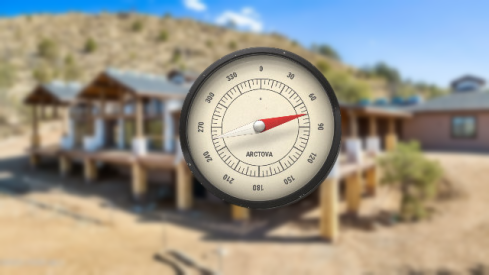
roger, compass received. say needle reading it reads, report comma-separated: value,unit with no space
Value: 75,°
